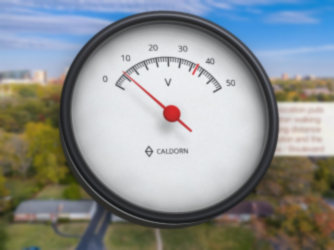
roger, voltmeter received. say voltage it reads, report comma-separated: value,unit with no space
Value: 5,V
